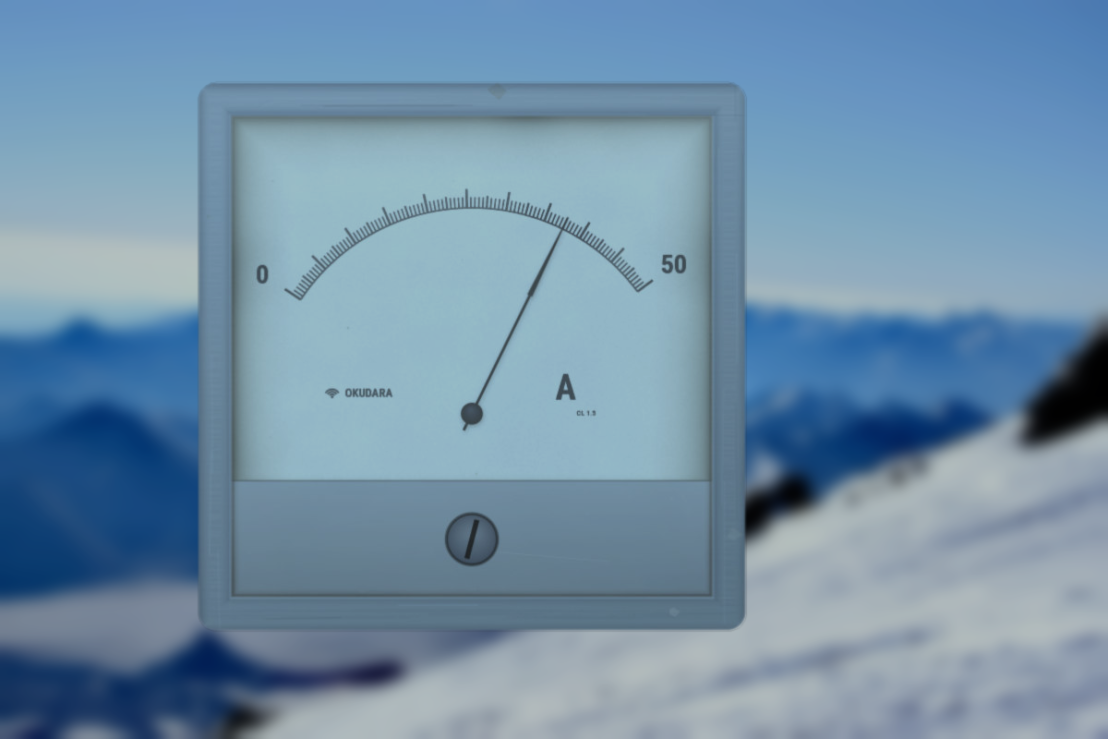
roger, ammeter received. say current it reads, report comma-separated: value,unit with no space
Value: 37.5,A
